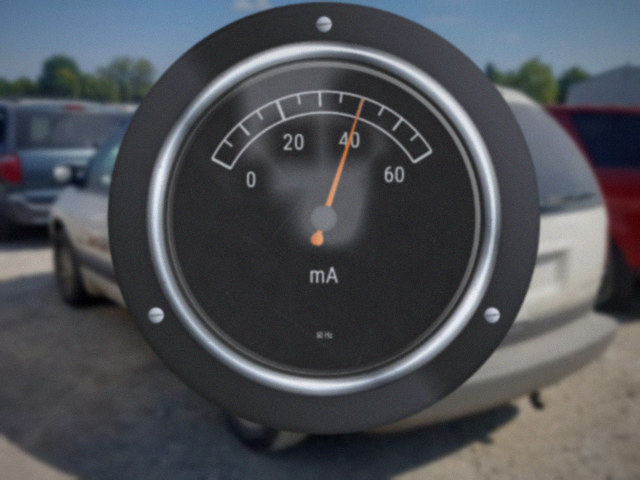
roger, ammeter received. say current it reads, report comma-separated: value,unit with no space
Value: 40,mA
